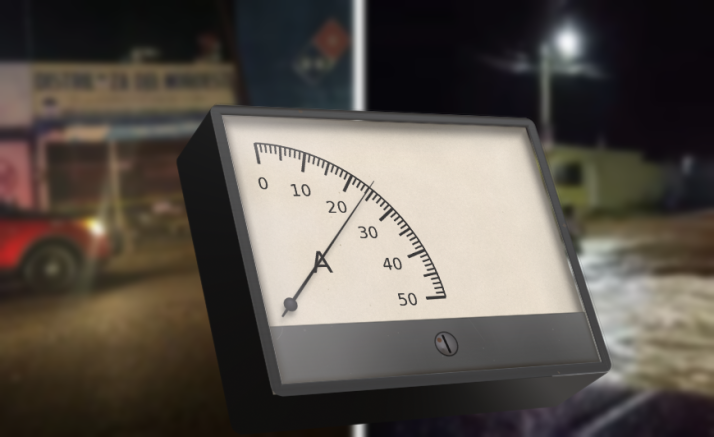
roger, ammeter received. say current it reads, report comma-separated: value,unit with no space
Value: 24,A
